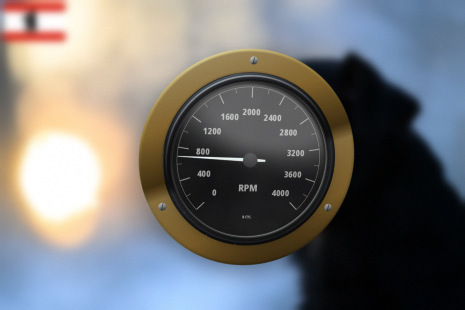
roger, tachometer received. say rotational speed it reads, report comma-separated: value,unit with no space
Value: 700,rpm
